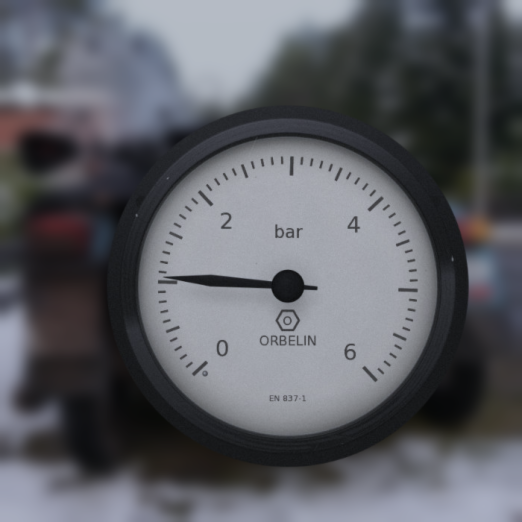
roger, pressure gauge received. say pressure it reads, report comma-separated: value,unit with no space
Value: 1.05,bar
